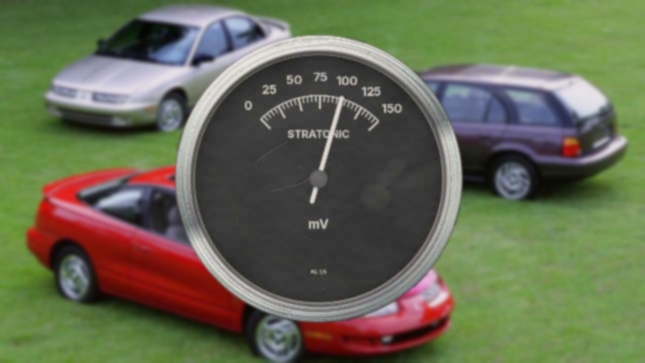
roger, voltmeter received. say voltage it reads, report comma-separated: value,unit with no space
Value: 100,mV
